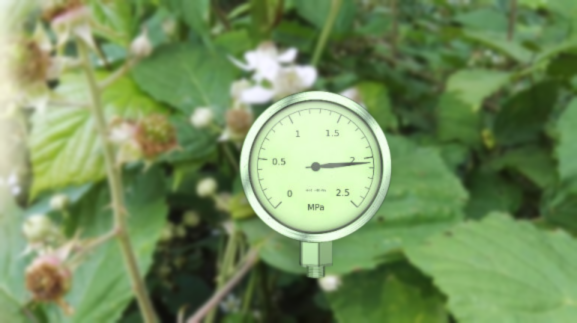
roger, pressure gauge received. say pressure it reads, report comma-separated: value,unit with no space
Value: 2.05,MPa
